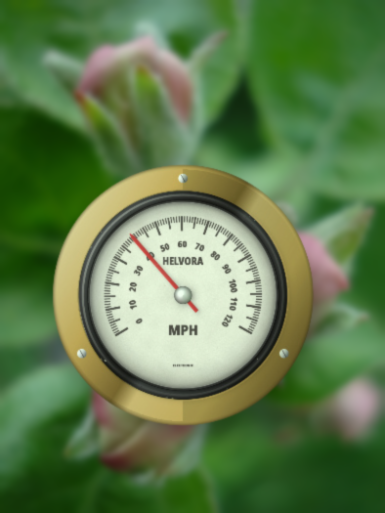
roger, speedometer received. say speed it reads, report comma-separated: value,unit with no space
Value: 40,mph
